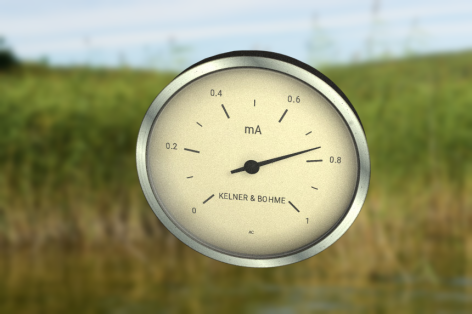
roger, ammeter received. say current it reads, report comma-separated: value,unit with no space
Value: 0.75,mA
